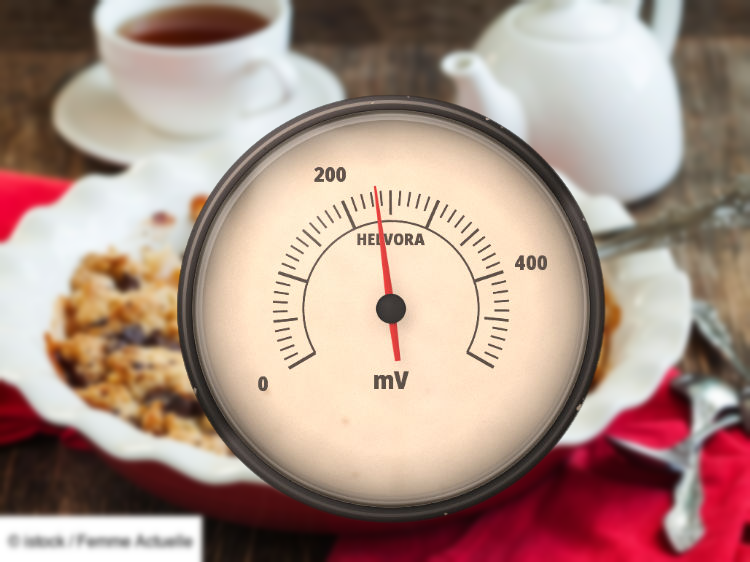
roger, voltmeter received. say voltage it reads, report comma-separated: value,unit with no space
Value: 235,mV
